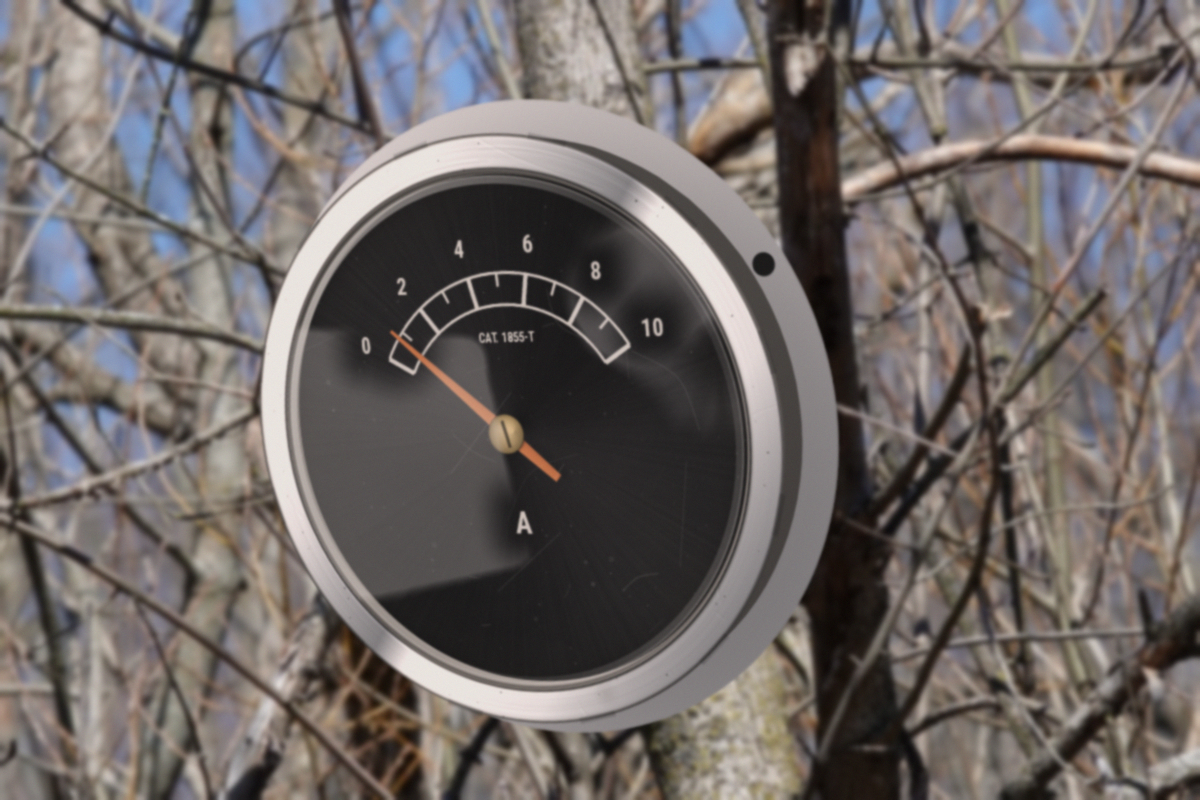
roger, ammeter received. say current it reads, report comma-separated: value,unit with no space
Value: 1,A
